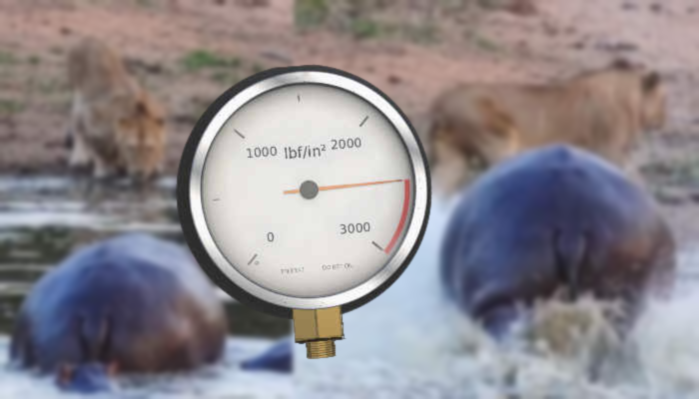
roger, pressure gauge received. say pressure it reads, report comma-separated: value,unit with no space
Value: 2500,psi
